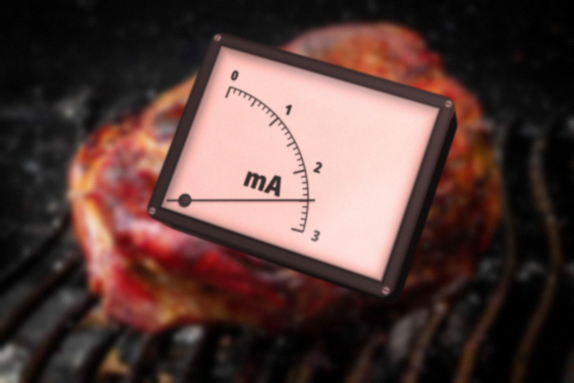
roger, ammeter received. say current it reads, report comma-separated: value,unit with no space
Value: 2.5,mA
